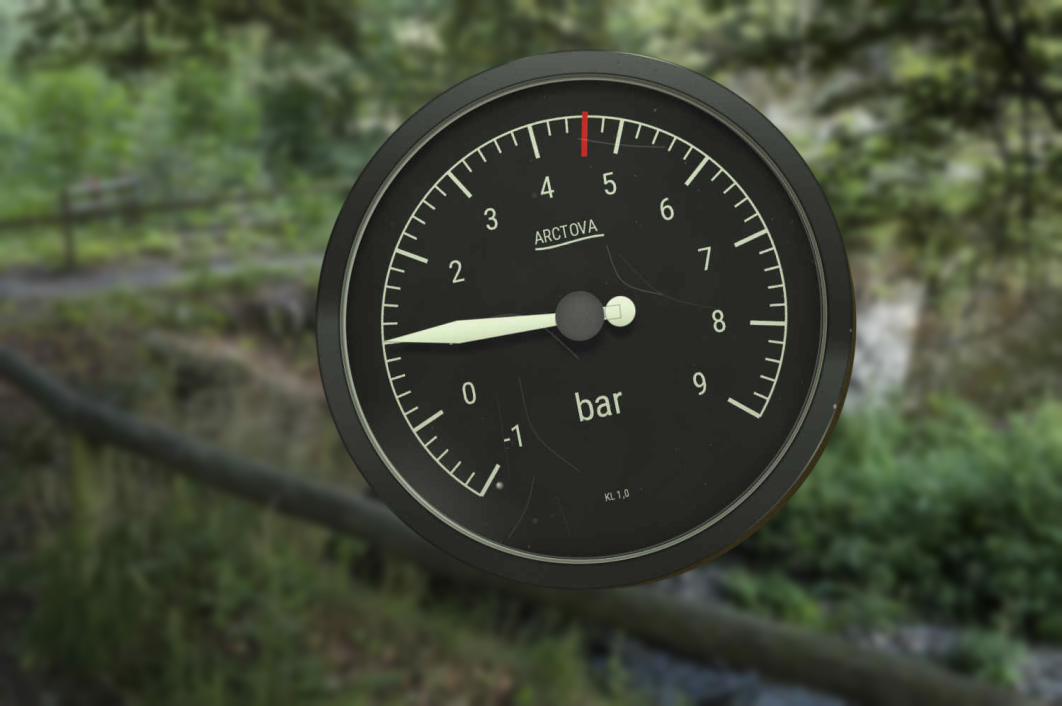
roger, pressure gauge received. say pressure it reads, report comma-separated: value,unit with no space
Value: 1,bar
